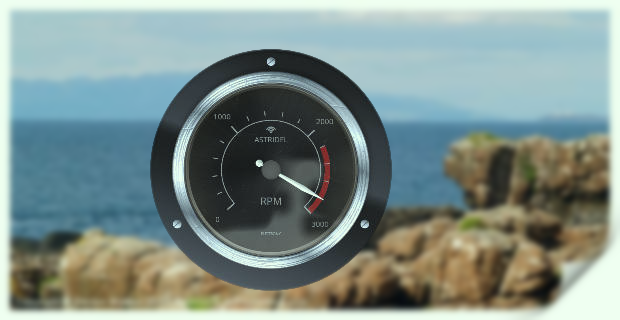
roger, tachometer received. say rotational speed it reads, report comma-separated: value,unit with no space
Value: 2800,rpm
